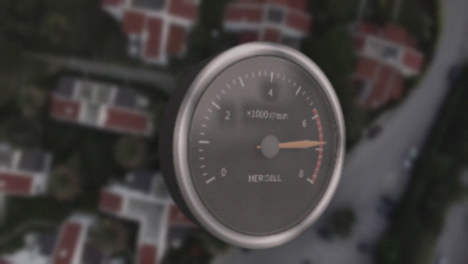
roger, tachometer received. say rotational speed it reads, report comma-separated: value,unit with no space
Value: 6800,rpm
